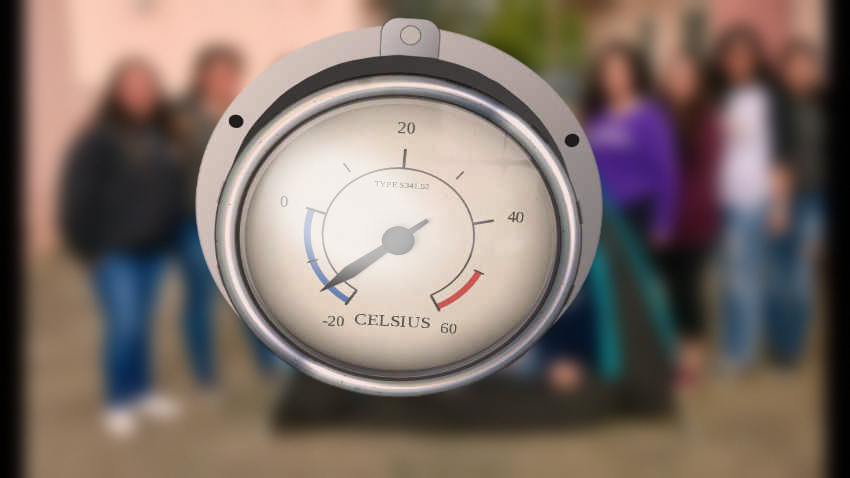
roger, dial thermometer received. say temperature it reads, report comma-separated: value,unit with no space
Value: -15,°C
